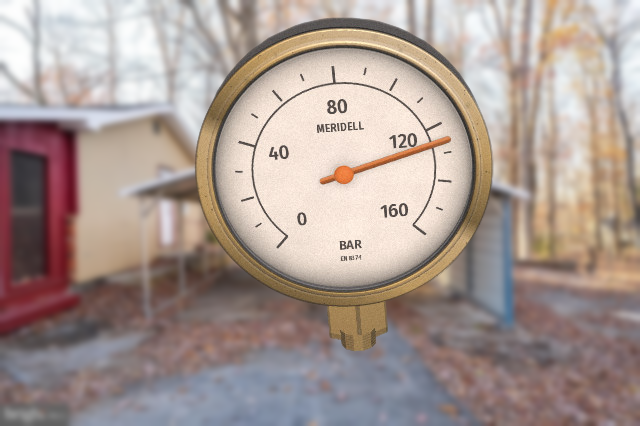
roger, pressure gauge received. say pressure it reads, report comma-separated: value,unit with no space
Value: 125,bar
